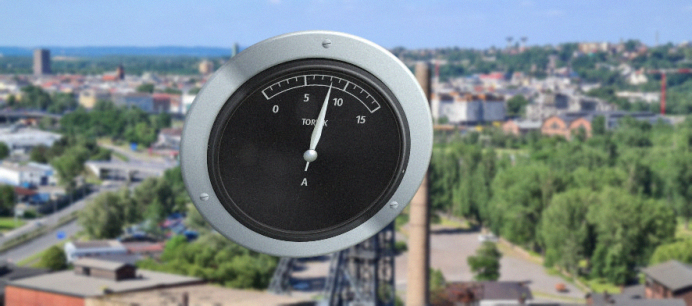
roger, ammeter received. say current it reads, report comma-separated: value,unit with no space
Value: 8,A
